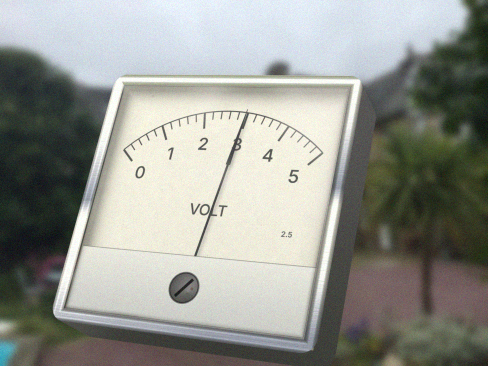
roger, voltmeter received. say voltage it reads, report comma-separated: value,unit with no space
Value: 3,V
